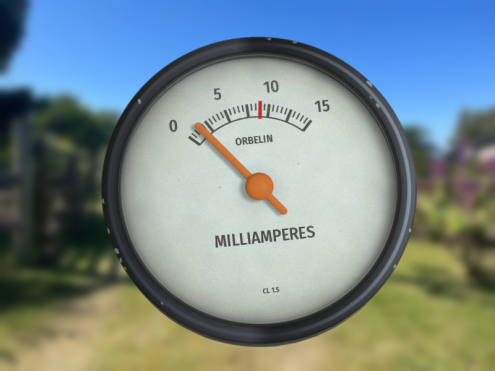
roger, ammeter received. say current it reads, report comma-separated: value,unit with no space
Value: 1.5,mA
